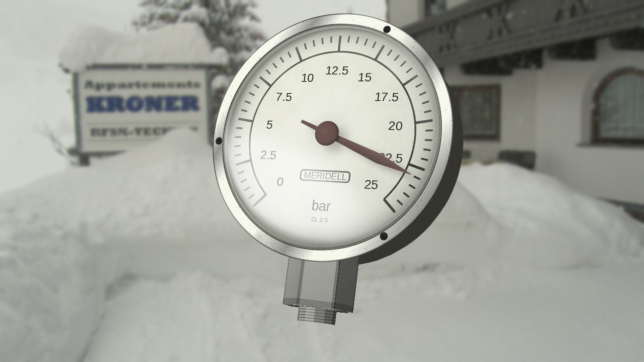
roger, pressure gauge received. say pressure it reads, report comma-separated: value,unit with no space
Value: 23,bar
